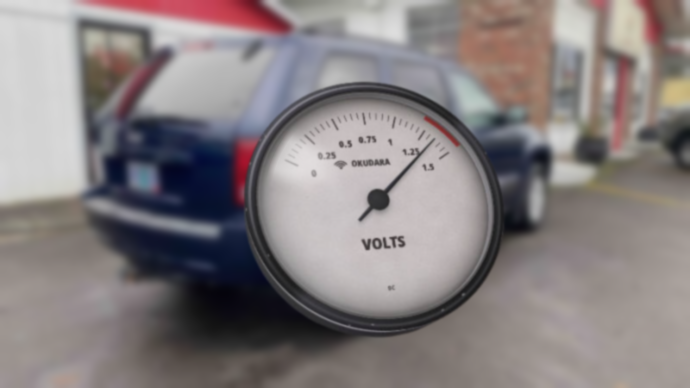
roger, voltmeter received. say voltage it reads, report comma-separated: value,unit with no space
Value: 1.35,V
